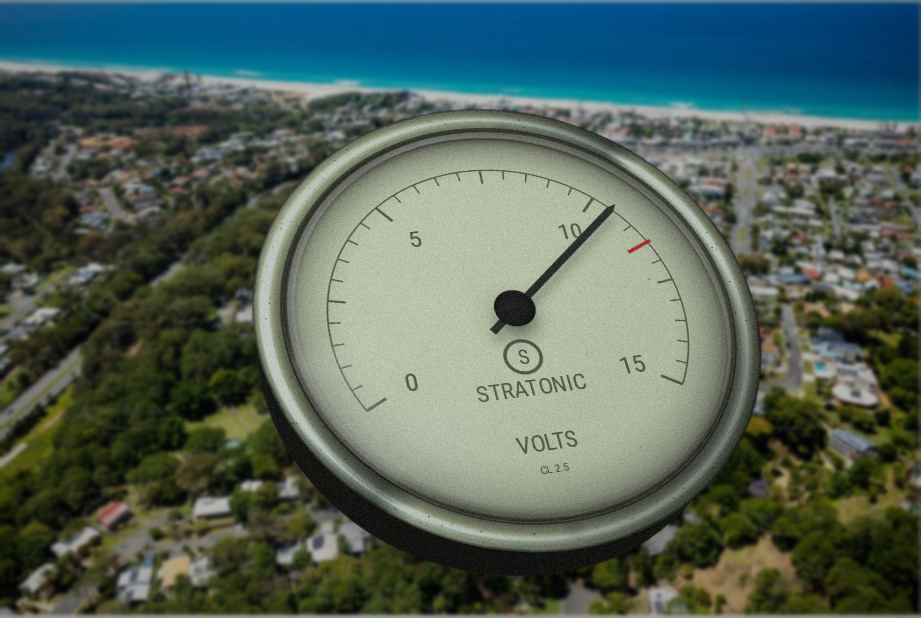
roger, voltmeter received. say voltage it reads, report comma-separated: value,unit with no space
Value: 10.5,V
